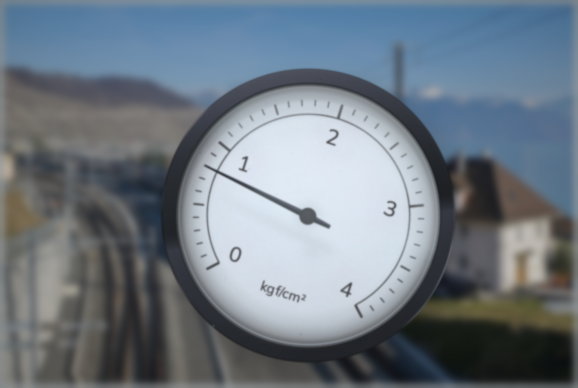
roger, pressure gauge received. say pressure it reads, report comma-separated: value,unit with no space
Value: 0.8,kg/cm²
